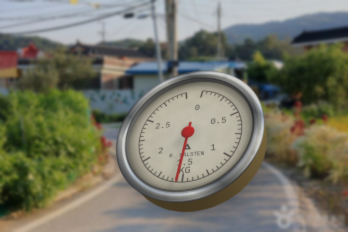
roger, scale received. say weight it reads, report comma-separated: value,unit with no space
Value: 1.55,kg
